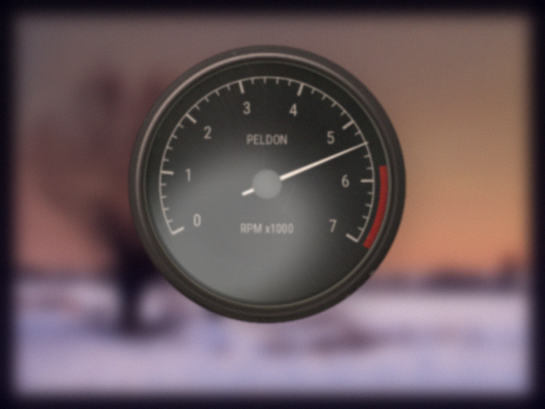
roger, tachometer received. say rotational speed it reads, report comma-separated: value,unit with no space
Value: 5400,rpm
